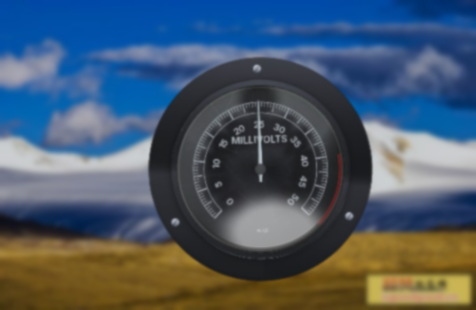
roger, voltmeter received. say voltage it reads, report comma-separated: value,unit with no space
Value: 25,mV
